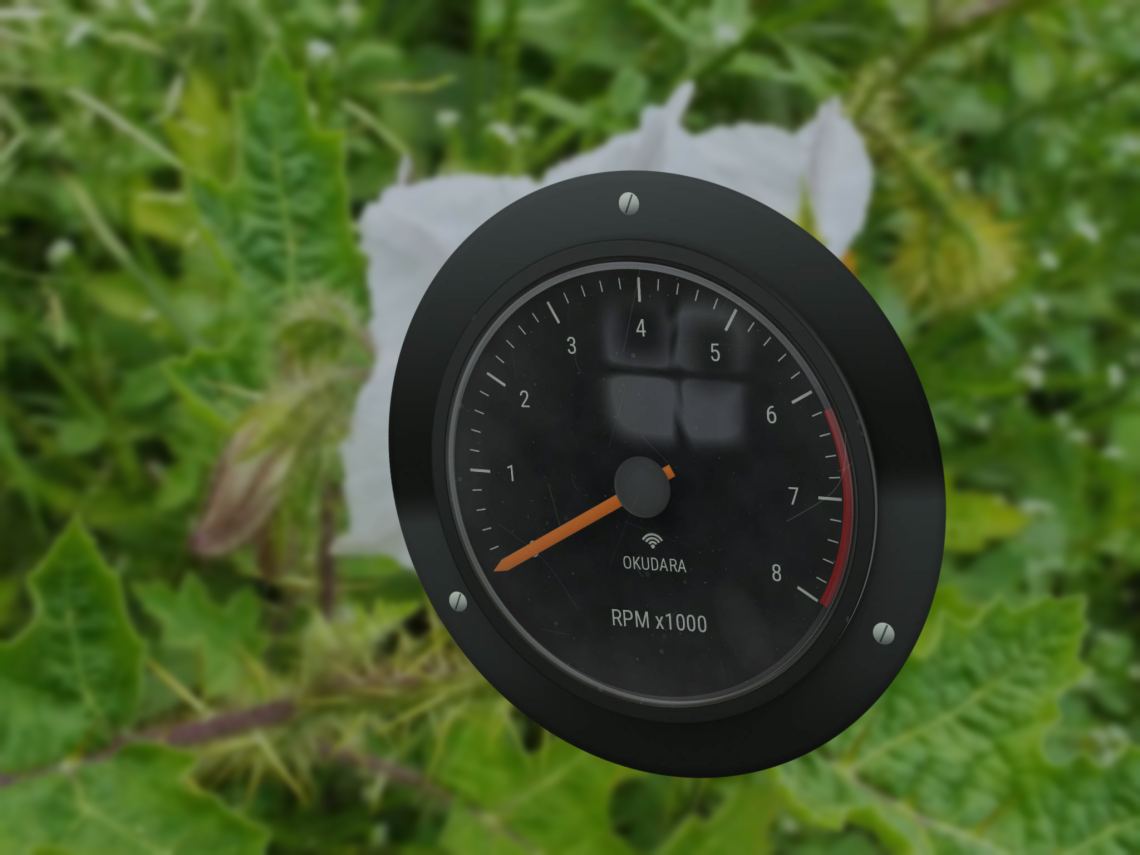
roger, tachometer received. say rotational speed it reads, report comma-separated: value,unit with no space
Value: 0,rpm
